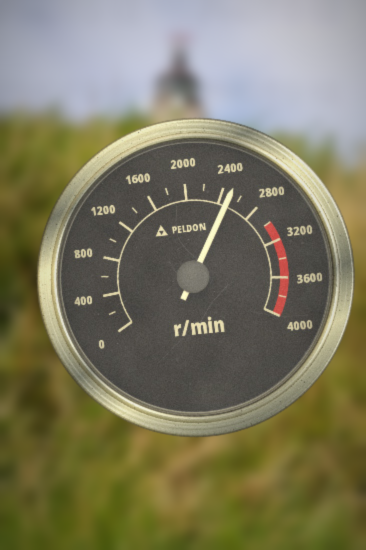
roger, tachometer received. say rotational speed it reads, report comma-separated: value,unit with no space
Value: 2500,rpm
